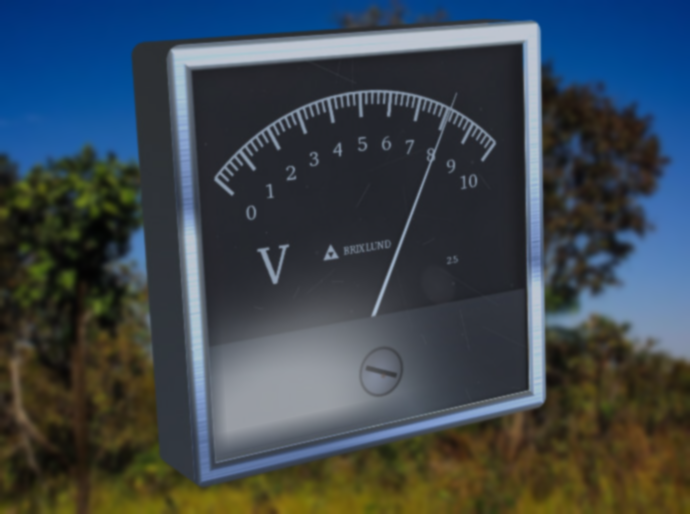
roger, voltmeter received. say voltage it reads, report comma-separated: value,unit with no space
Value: 8,V
